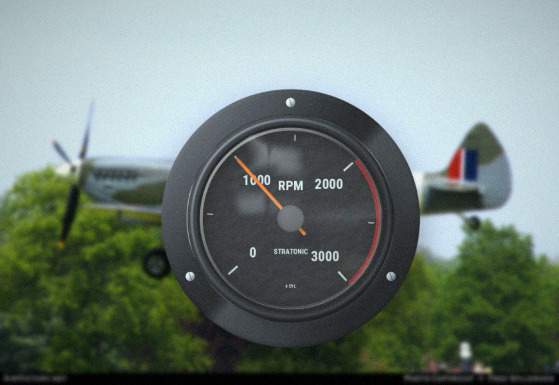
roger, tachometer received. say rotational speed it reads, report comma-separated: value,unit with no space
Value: 1000,rpm
